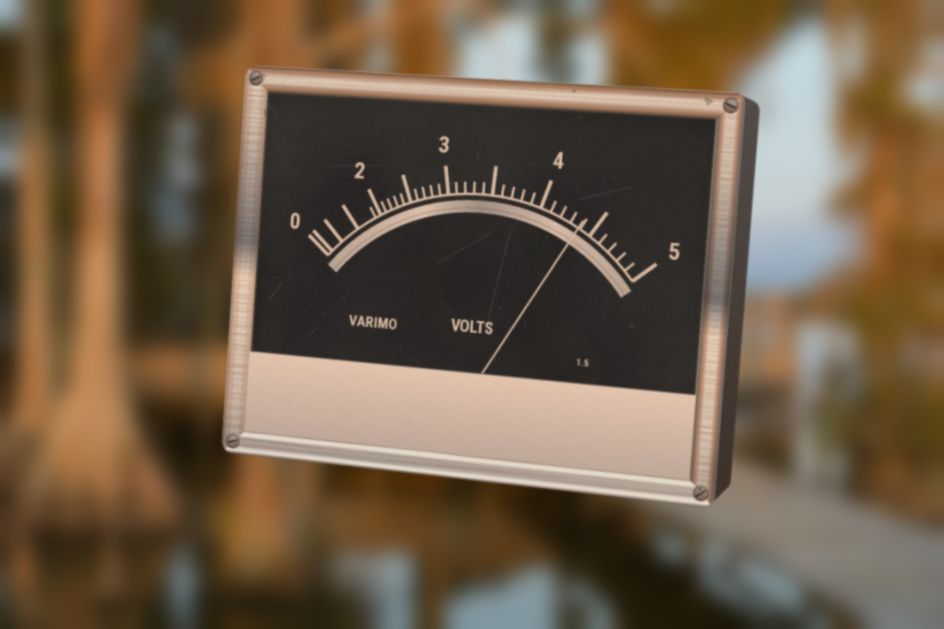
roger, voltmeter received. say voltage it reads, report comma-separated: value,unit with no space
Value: 4.4,V
